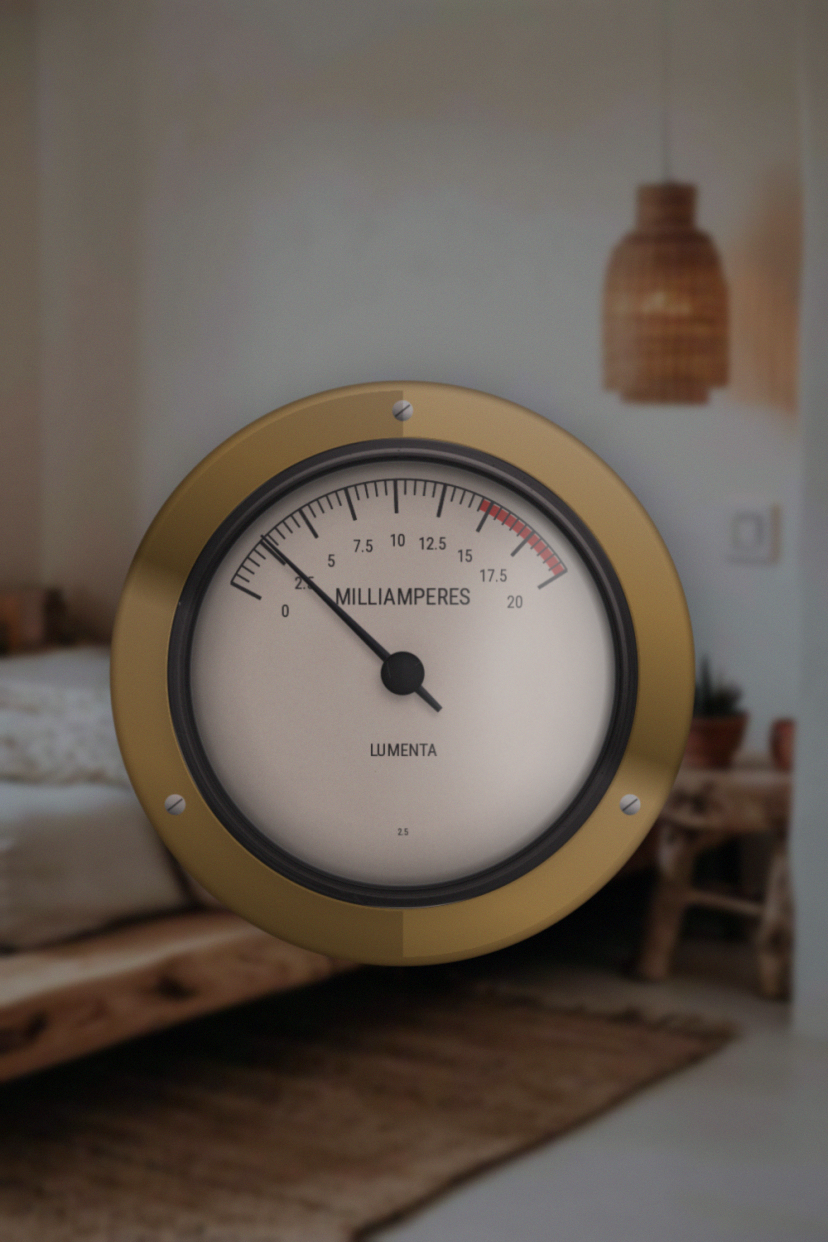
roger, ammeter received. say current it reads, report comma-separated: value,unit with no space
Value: 2.75,mA
